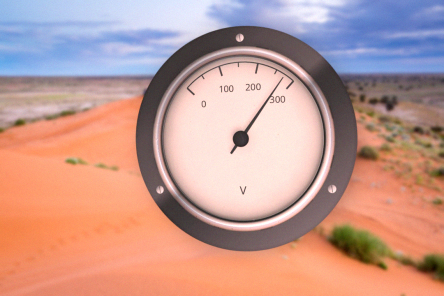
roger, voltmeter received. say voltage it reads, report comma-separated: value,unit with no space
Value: 275,V
